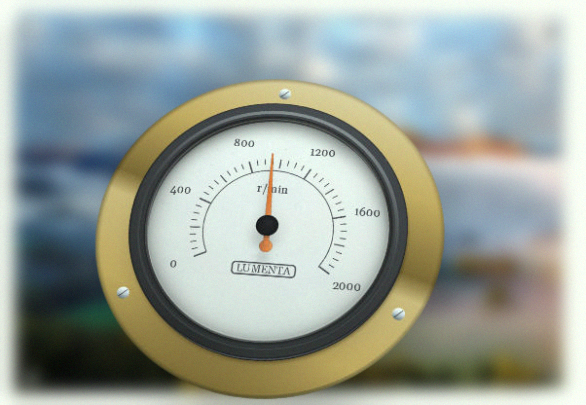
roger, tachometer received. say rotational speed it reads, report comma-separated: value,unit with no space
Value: 950,rpm
